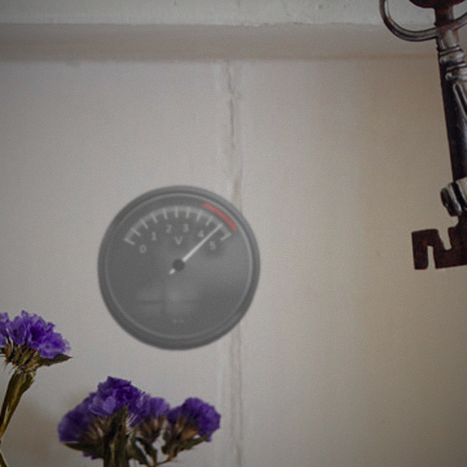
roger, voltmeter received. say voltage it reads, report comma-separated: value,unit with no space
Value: 4.5,V
